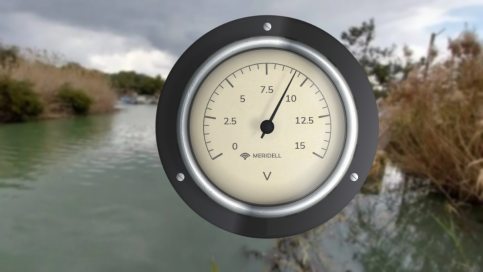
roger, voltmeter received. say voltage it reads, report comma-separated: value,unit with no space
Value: 9.25,V
